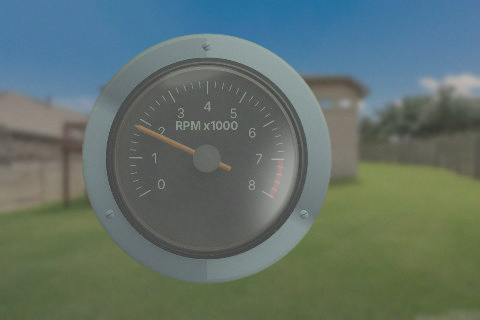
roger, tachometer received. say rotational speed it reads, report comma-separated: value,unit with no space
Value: 1800,rpm
